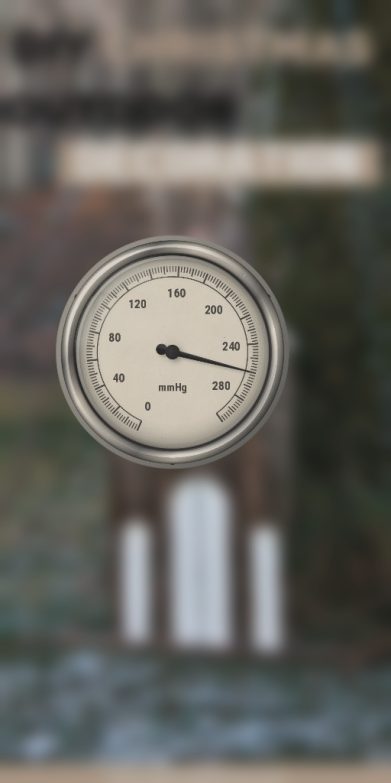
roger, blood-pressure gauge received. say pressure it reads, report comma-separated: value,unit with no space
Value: 260,mmHg
